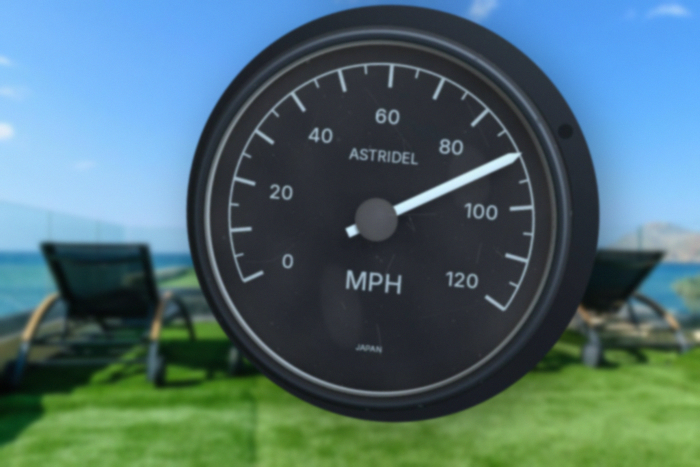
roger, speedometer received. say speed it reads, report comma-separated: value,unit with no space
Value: 90,mph
